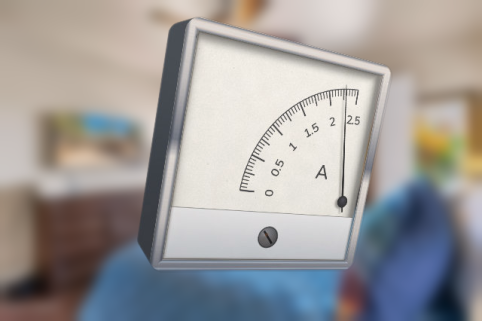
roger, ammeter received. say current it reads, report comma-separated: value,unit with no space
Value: 2.25,A
